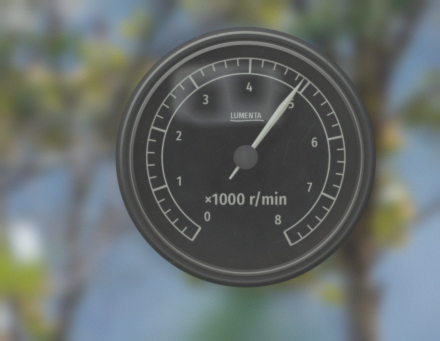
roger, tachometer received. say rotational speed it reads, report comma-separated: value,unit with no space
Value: 4900,rpm
